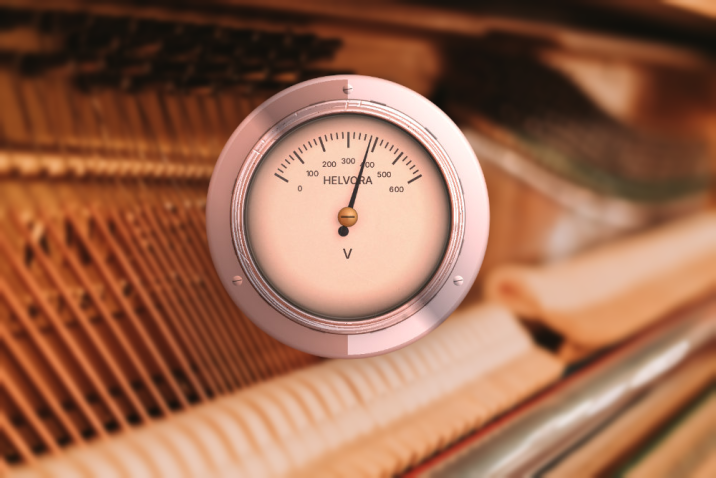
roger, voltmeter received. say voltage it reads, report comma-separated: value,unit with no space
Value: 380,V
